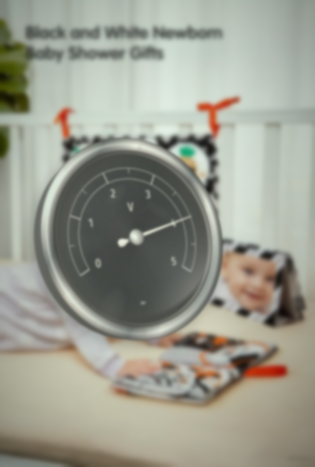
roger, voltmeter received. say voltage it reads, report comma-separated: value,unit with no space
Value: 4,V
